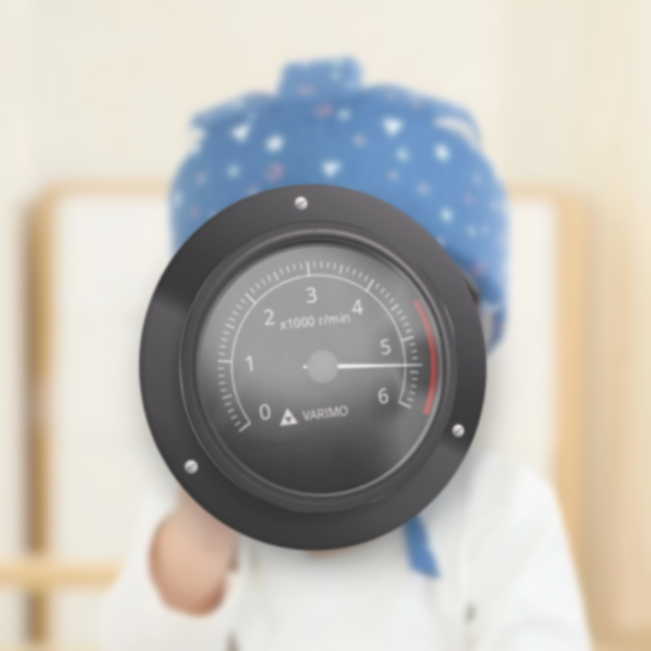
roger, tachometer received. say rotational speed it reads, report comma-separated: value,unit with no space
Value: 5400,rpm
